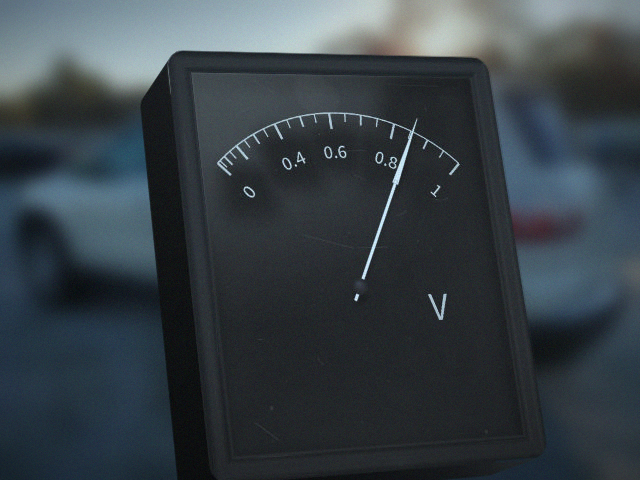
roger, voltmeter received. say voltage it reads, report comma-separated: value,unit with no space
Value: 0.85,V
